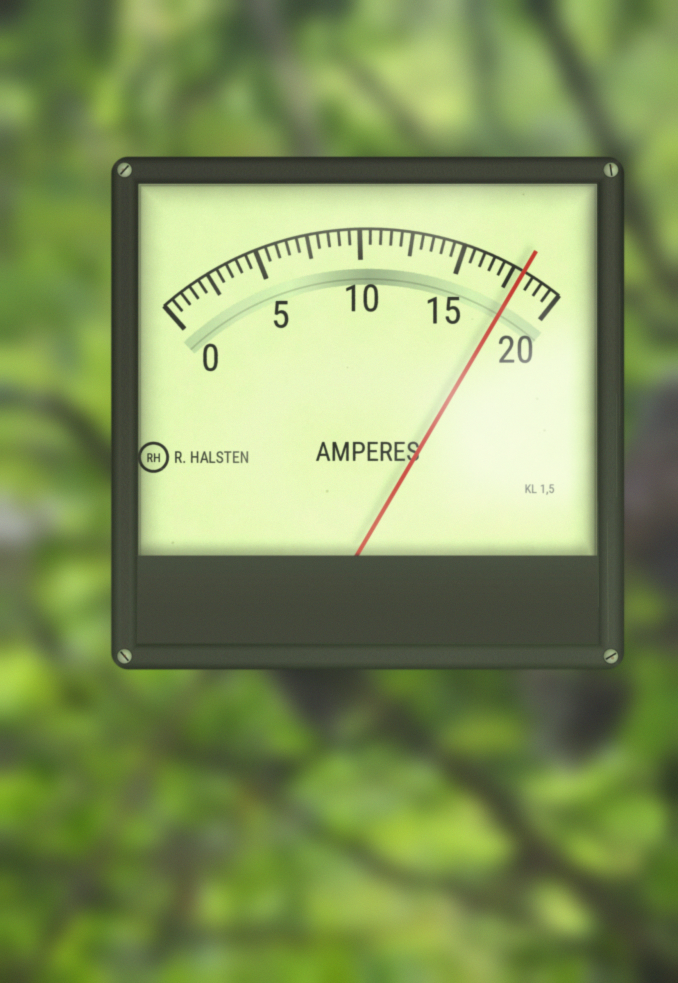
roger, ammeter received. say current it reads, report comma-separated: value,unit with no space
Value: 18,A
